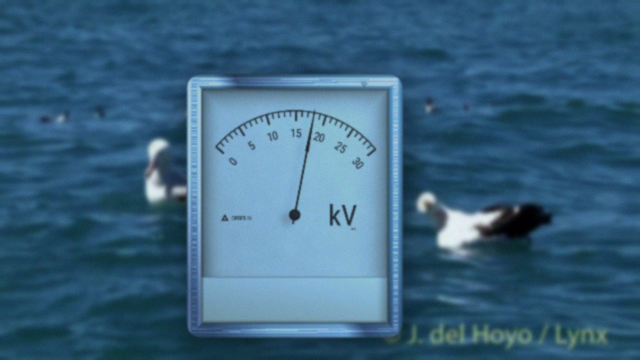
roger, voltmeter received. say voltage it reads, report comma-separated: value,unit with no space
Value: 18,kV
